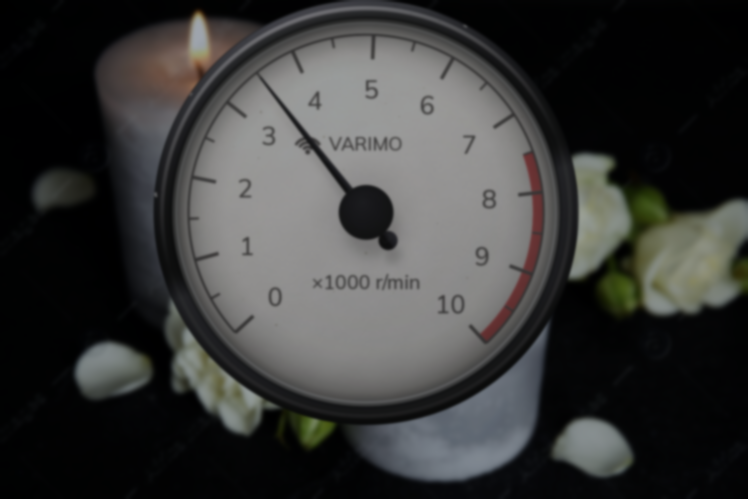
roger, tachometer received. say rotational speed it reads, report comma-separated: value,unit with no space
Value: 3500,rpm
